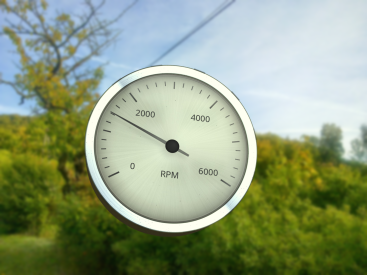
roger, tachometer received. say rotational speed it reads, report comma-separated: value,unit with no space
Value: 1400,rpm
